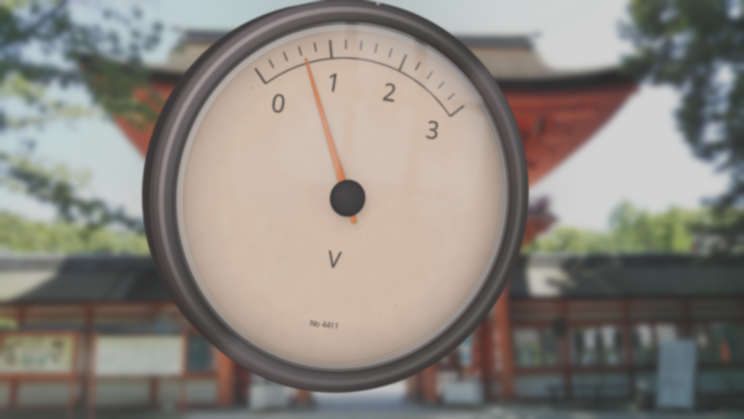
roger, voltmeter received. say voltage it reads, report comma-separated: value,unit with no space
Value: 0.6,V
